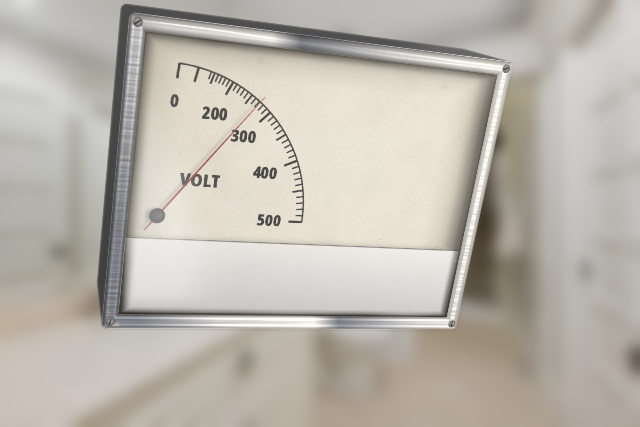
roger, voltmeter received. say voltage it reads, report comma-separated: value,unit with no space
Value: 270,V
